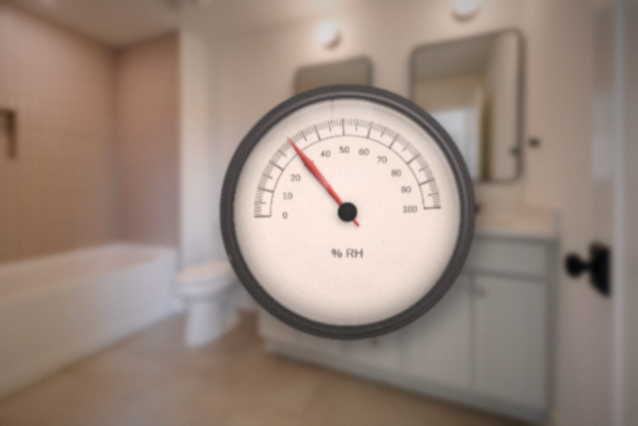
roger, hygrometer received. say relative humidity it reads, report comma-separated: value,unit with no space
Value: 30,%
